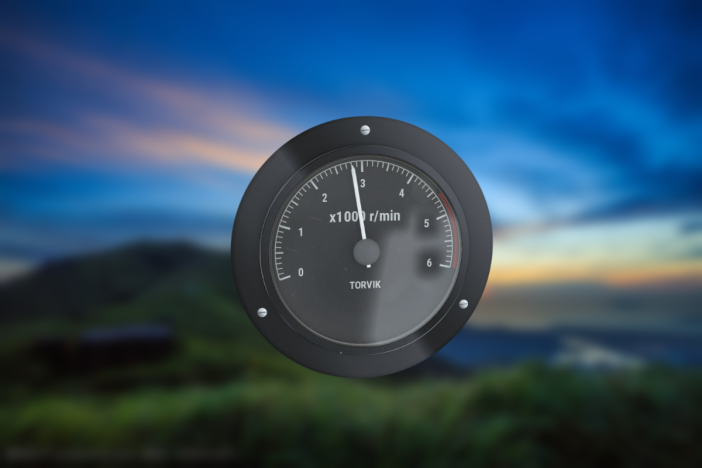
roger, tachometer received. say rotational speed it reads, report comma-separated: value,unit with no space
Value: 2800,rpm
